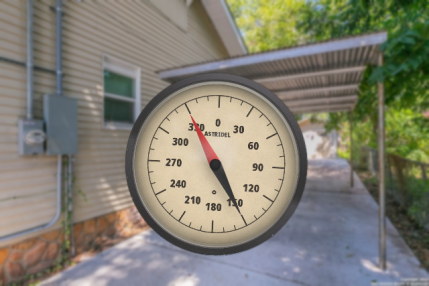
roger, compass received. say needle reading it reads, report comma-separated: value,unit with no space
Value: 330,°
